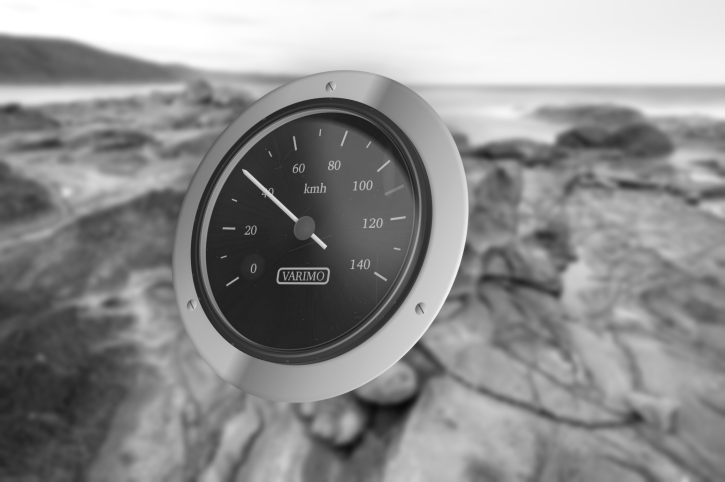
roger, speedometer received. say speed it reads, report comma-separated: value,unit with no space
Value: 40,km/h
